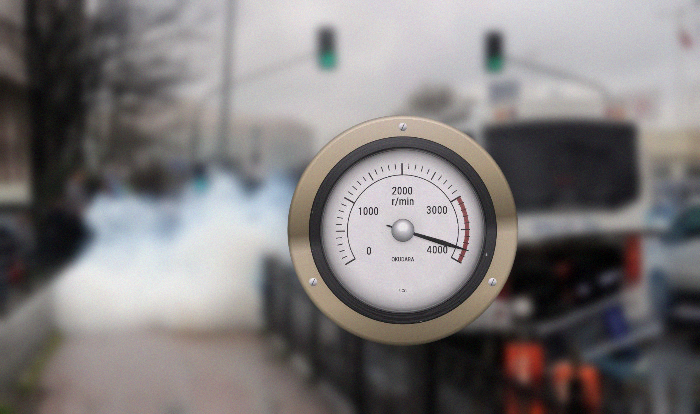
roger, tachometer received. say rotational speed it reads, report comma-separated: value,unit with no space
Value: 3800,rpm
